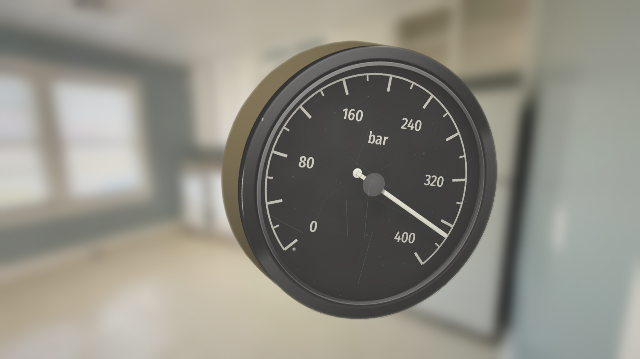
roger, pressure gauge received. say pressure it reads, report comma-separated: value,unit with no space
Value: 370,bar
